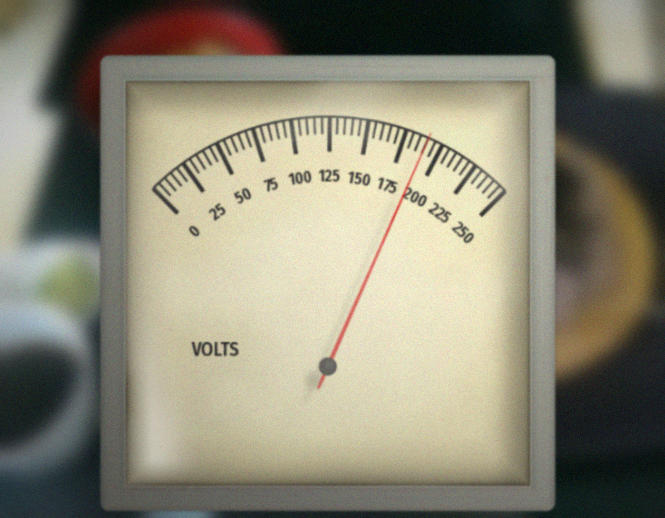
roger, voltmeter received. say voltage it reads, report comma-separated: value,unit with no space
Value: 190,V
